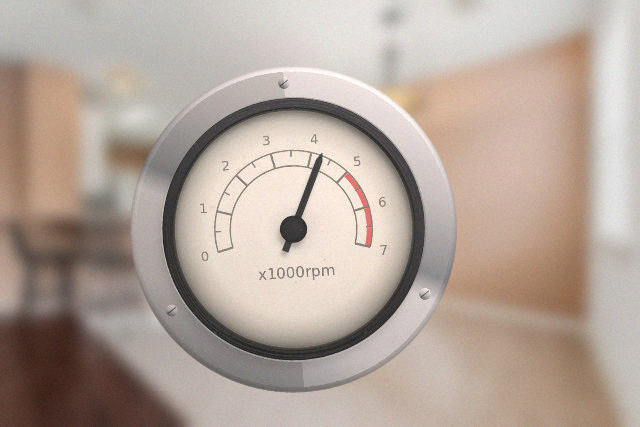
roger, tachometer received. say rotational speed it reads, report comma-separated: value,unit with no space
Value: 4250,rpm
